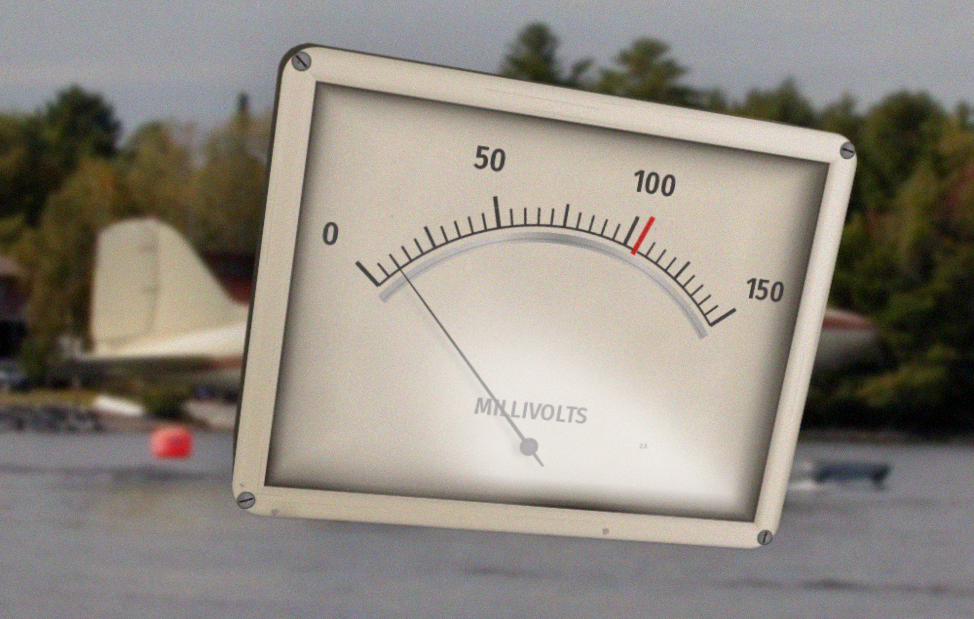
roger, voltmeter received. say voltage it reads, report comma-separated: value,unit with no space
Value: 10,mV
